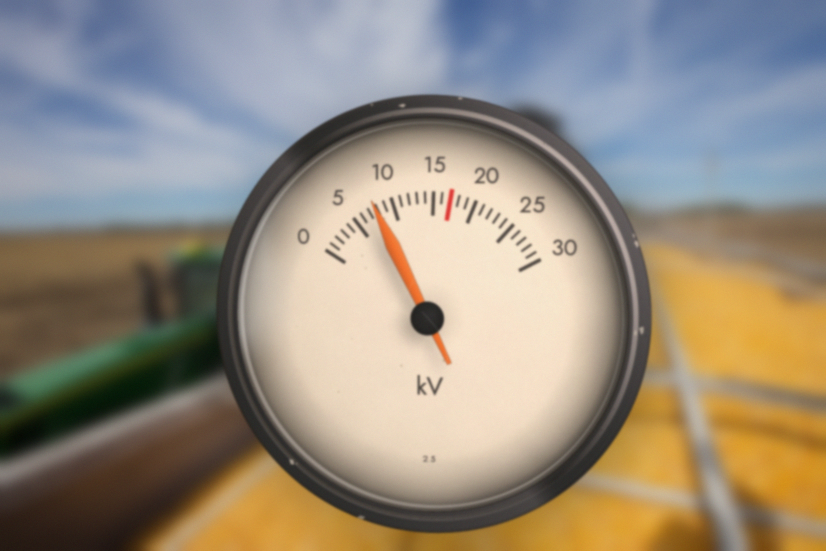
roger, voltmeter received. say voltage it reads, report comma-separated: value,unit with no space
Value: 8,kV
